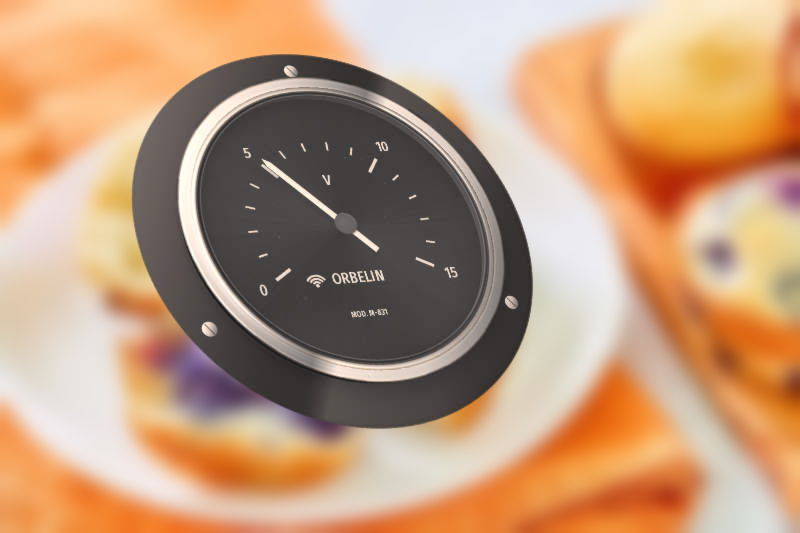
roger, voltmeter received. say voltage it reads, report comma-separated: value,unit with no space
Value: 5,V
